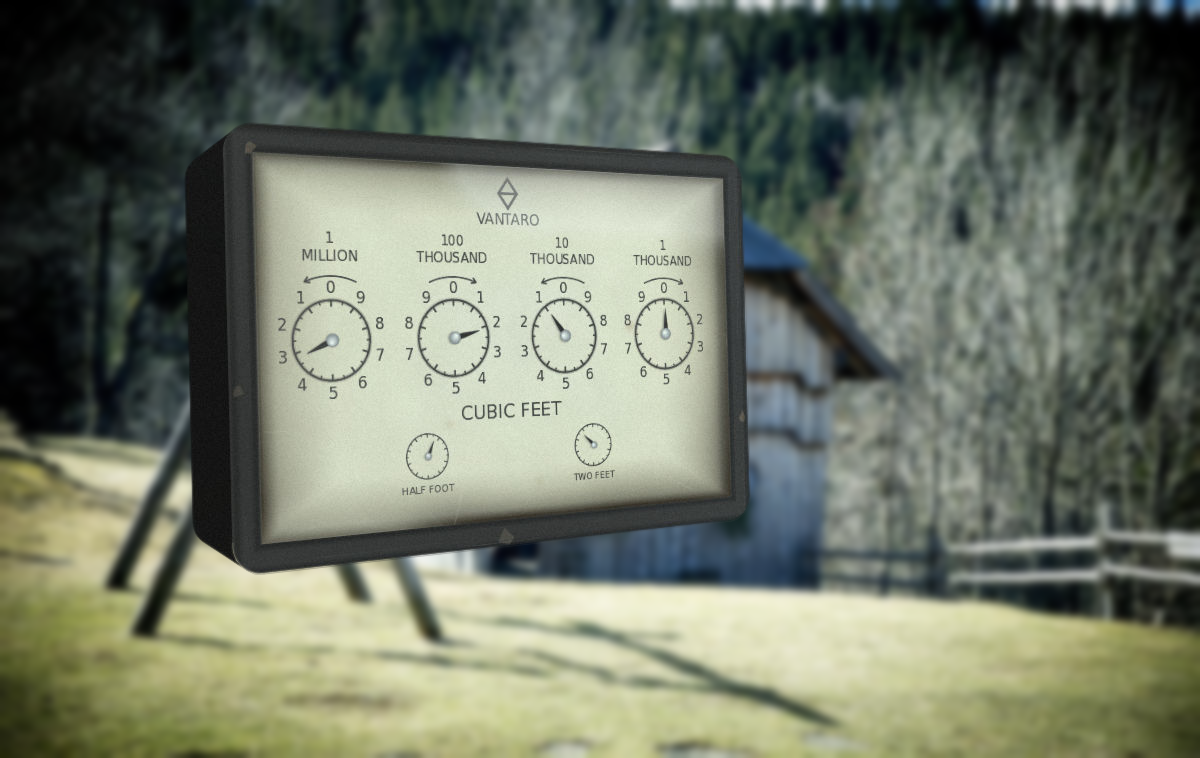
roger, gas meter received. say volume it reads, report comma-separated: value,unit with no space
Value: 321000,ft³
